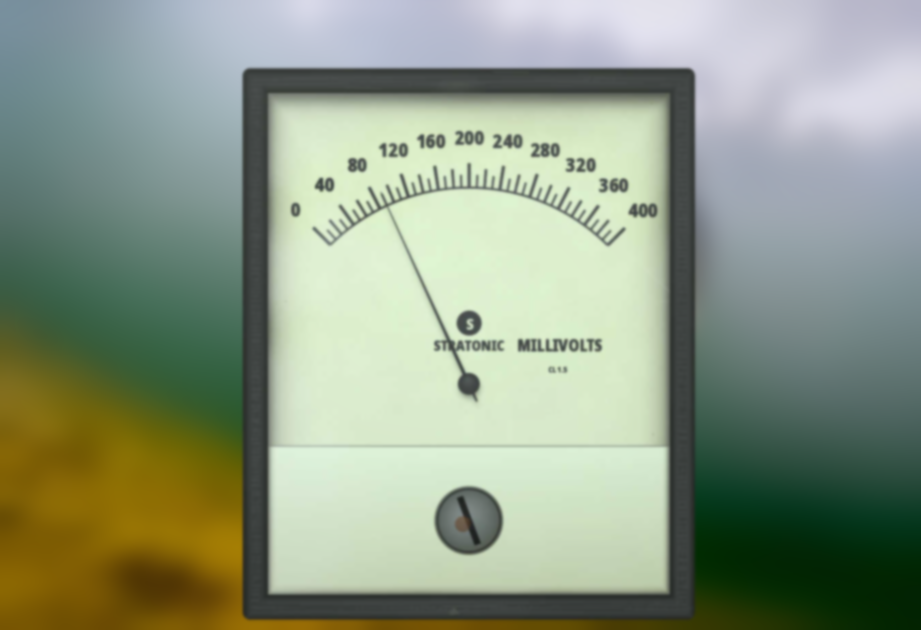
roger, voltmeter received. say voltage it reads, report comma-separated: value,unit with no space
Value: 90,mV
